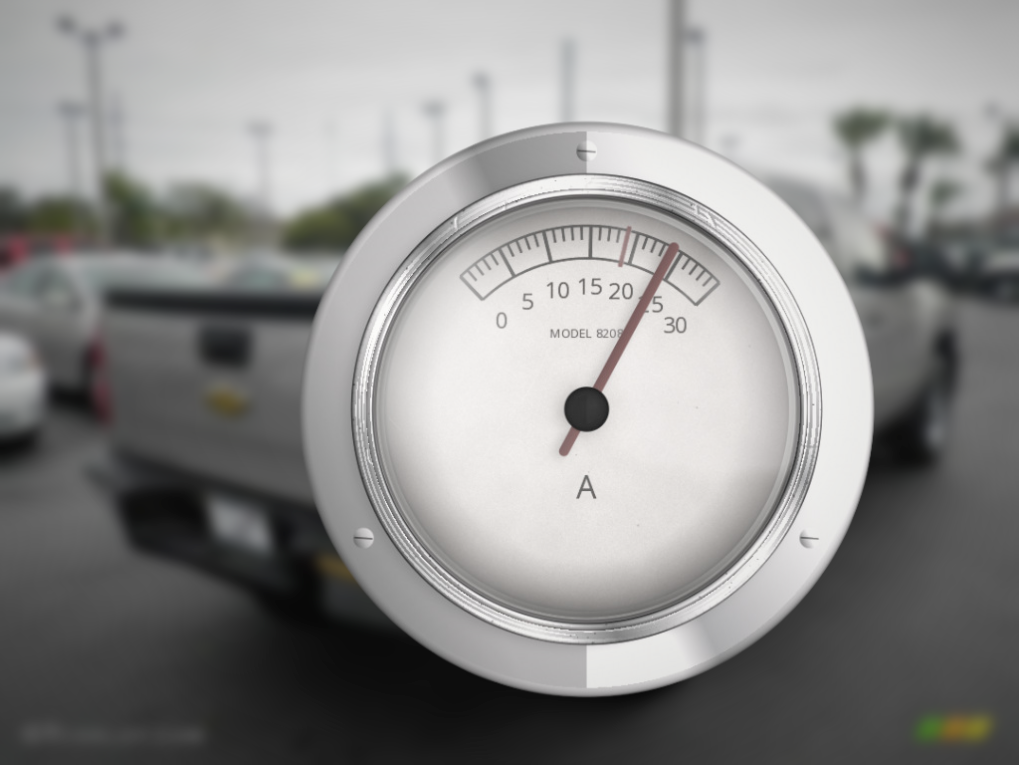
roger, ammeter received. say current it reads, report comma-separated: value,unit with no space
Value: 24,A
